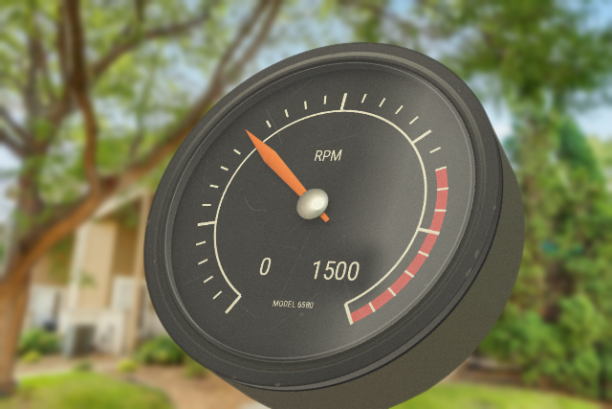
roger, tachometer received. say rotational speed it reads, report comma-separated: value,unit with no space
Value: 500,rpm
